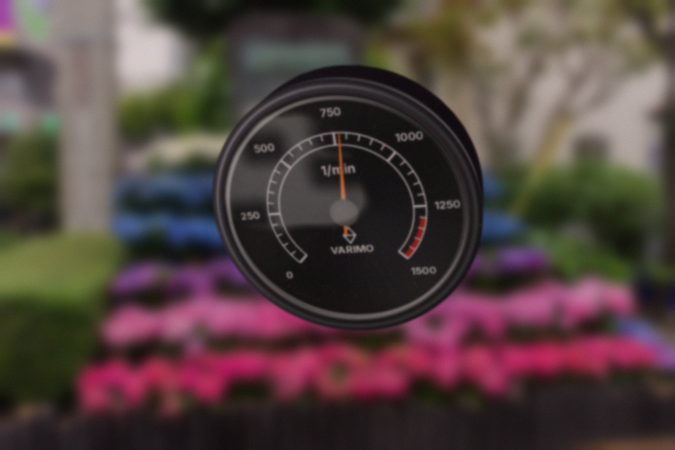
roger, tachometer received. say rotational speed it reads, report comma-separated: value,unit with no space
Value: 775,rpm
